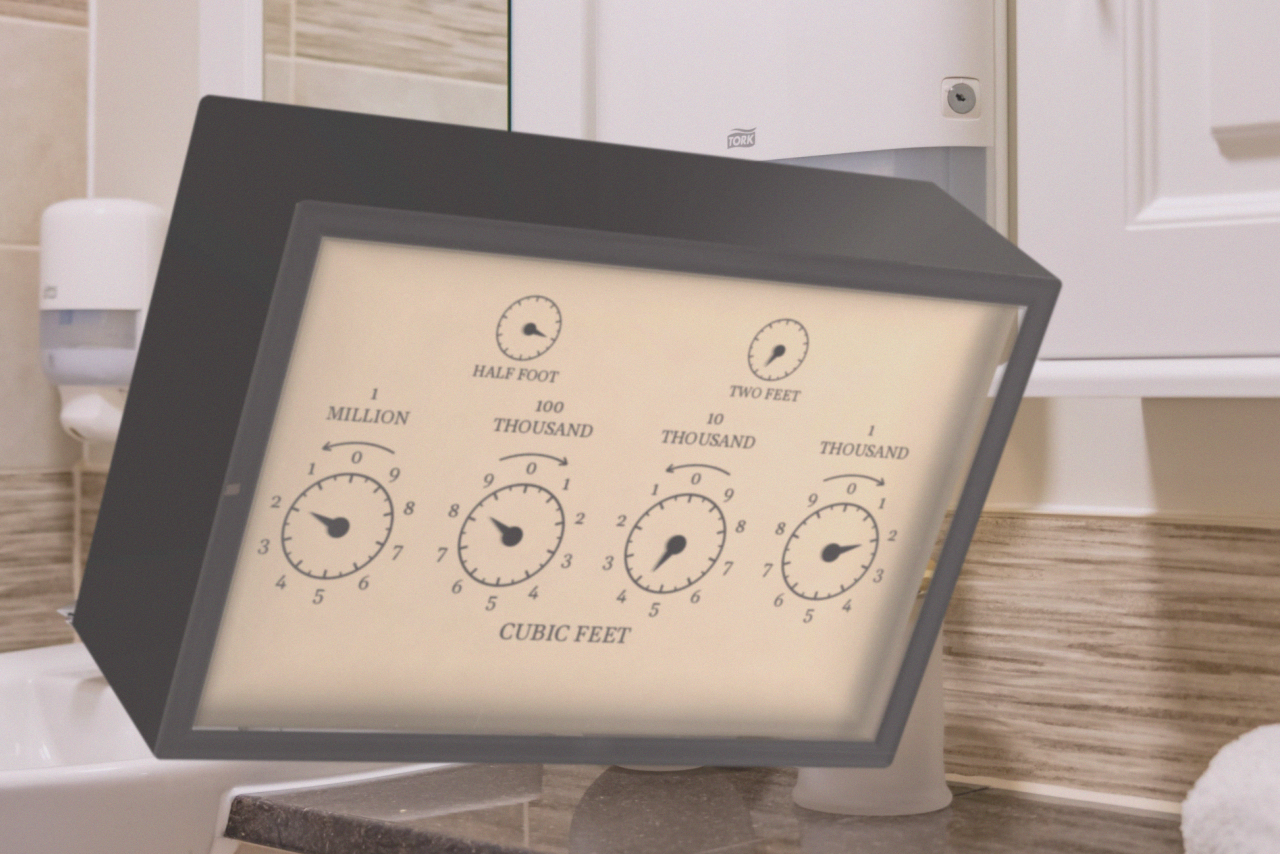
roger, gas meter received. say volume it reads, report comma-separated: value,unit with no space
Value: 184200,ft³
